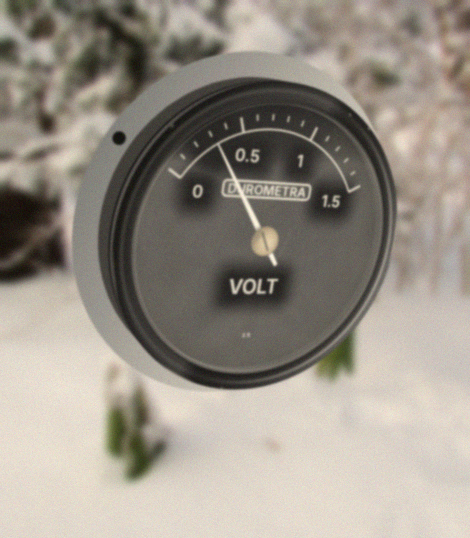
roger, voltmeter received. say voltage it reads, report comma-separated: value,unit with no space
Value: 0.3,V
